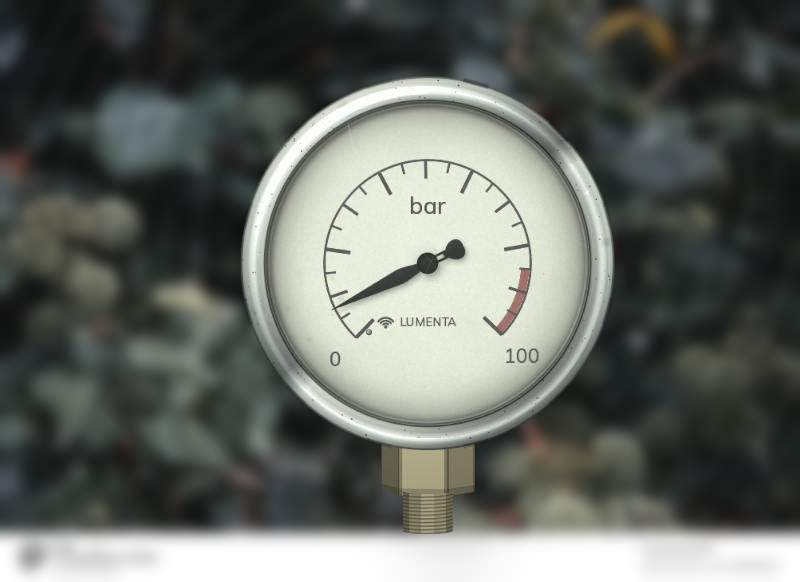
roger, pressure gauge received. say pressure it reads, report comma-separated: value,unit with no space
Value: 7.5,bar
